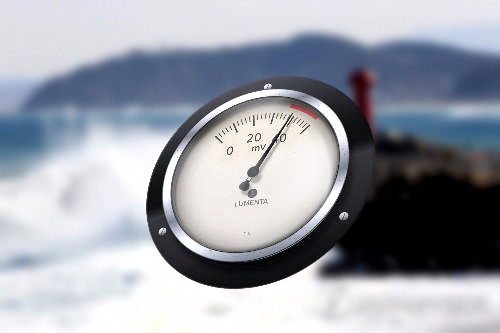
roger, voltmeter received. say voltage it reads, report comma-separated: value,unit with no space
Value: 40,mV
